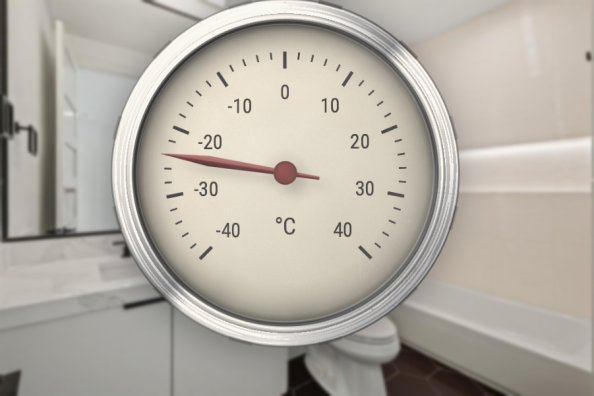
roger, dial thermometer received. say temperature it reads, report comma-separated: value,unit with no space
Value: -24,°C
